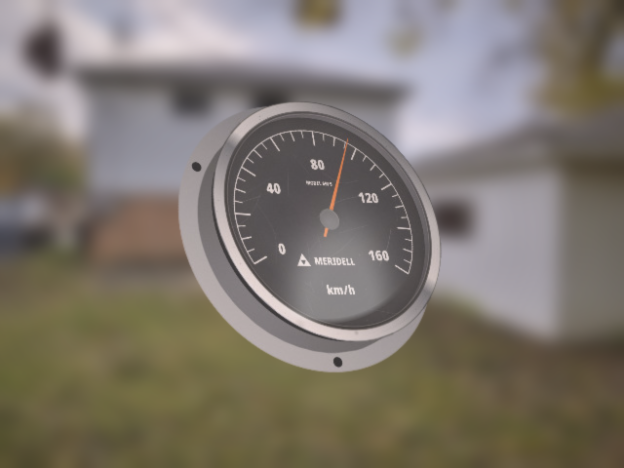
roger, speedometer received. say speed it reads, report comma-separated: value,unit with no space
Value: 95,km/h
